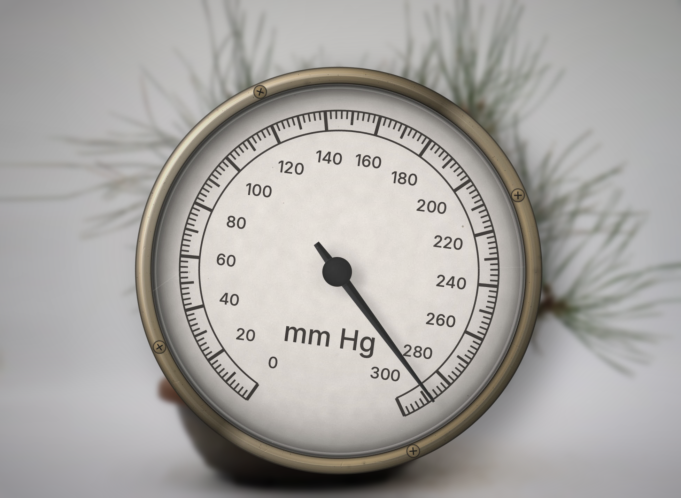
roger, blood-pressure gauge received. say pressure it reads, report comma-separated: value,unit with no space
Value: 288,mmHg
